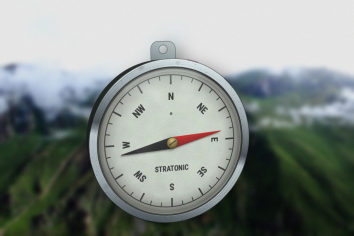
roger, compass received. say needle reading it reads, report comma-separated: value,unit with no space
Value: 80,°
